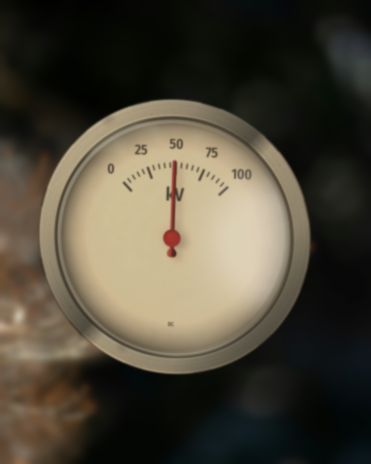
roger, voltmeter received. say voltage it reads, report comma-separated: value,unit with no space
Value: 50,kV
